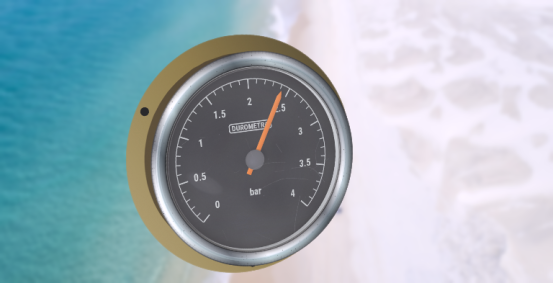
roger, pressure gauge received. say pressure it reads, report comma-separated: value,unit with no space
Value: 2.4,bar
